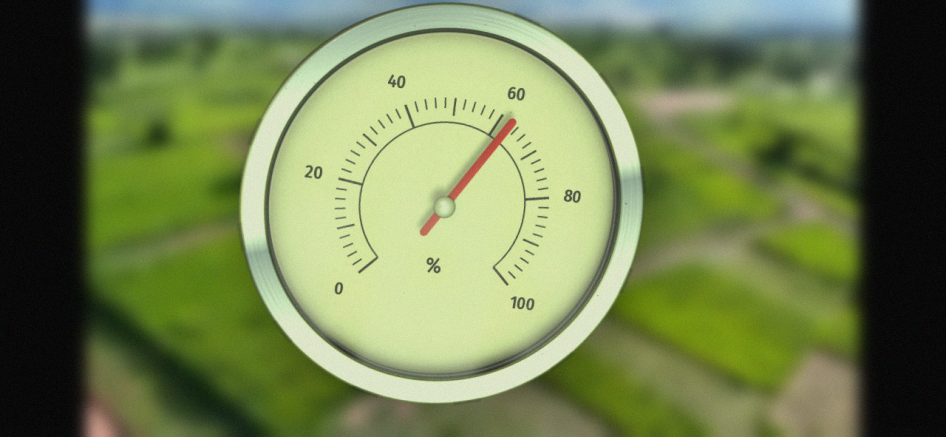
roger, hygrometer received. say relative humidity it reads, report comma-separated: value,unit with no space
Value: 62,%
